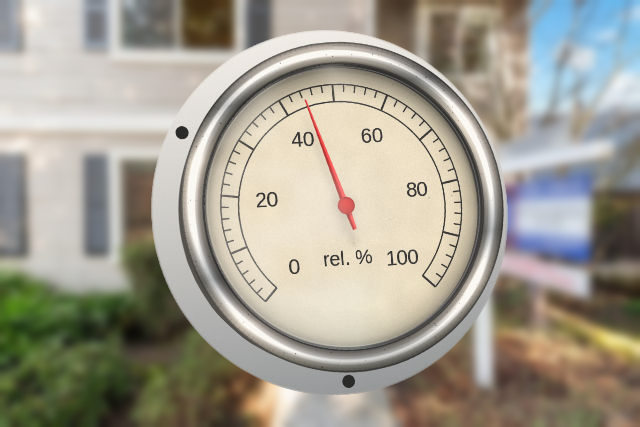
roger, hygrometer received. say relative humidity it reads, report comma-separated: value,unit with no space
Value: 44,%
